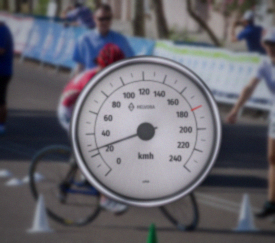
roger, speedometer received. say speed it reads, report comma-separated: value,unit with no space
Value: 25,km/h
